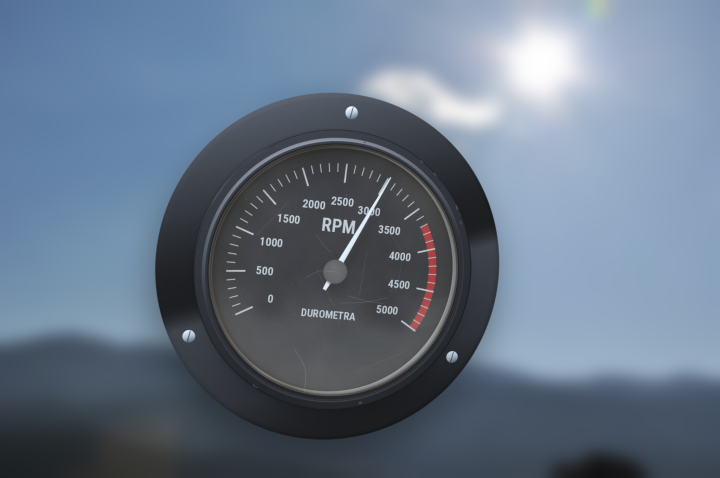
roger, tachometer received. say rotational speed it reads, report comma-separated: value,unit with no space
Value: 3000,rpm
